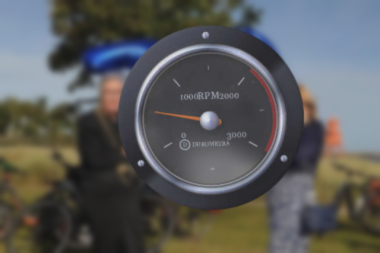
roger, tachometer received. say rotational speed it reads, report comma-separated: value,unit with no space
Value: 500,rpm
